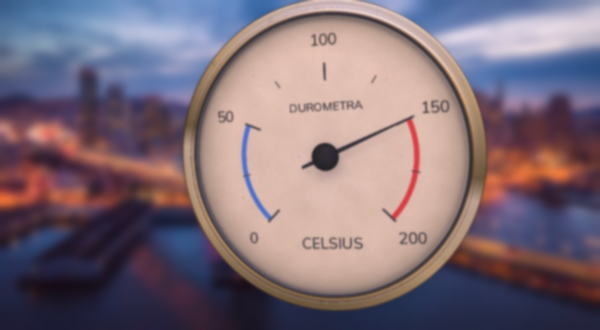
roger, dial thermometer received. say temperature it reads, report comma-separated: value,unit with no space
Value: 150,°C
